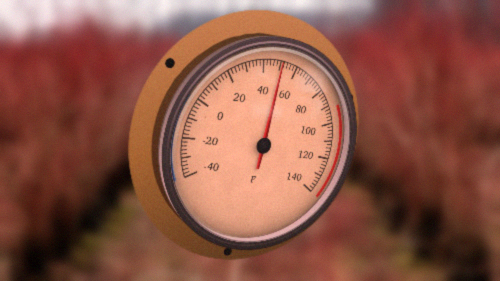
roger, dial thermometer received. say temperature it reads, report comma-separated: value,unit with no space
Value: 50,°F
